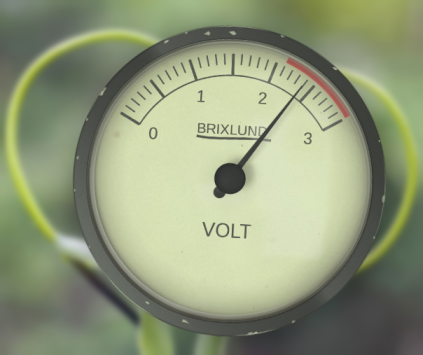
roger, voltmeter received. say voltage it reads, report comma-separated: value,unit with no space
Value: 2.4,V
